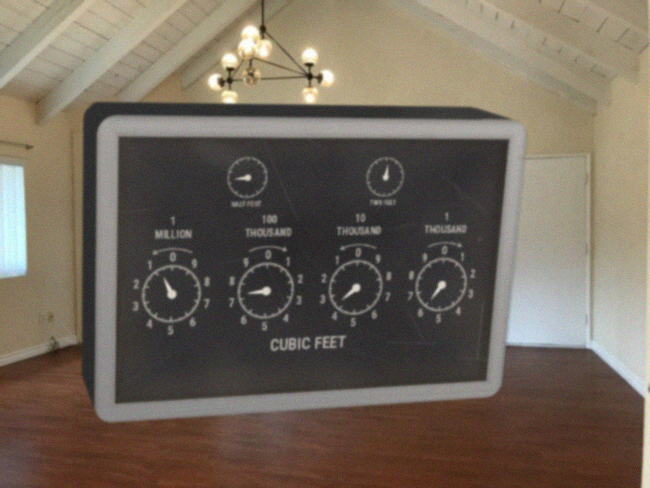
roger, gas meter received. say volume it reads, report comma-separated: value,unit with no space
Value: 73600,ft³
